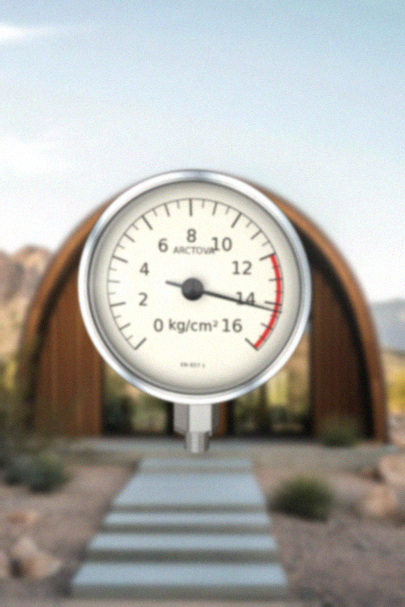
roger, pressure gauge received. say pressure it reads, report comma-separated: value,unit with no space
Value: 14.25,kg/cm²
